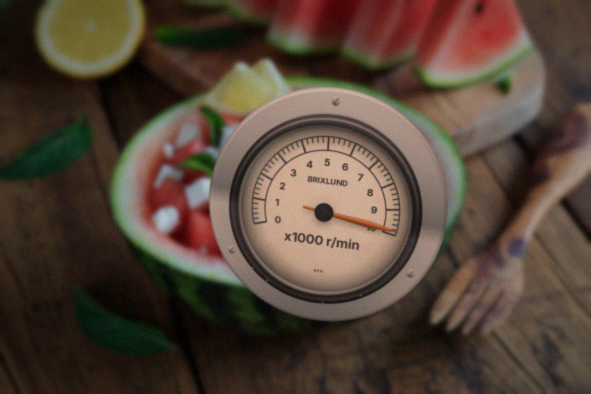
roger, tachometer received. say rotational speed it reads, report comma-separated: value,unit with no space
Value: 9800,rpm
